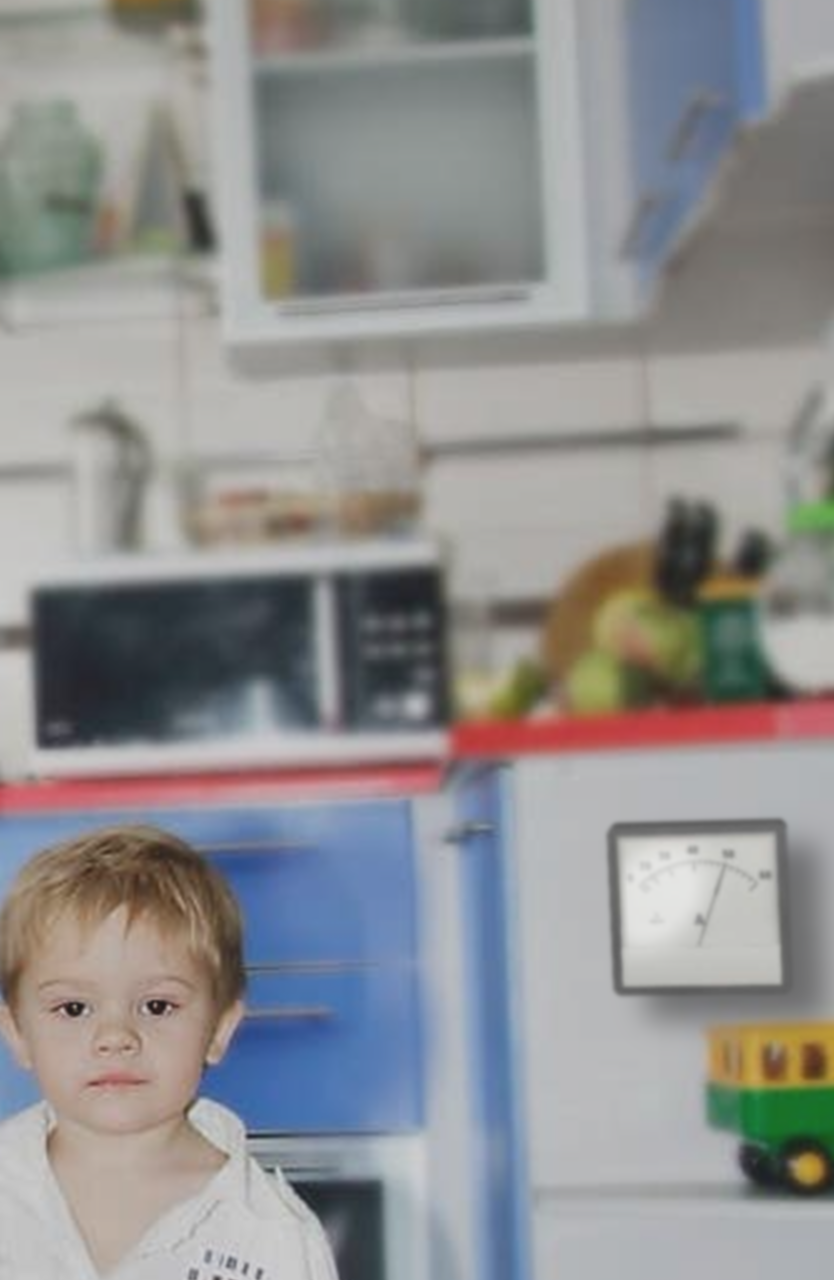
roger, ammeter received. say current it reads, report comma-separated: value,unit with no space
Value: 50,A
